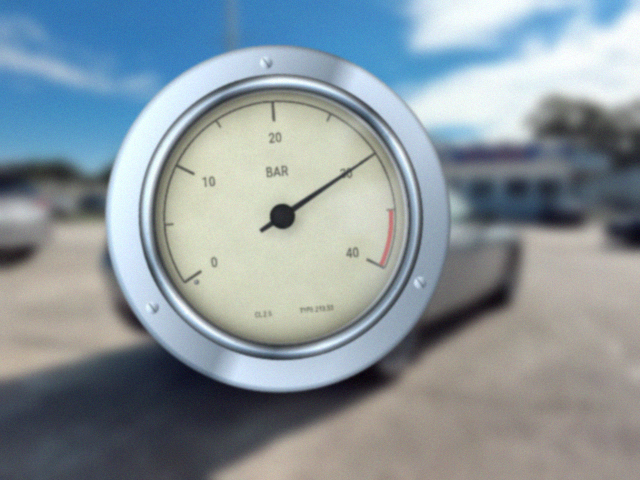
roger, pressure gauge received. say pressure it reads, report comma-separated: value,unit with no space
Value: 30,bar
